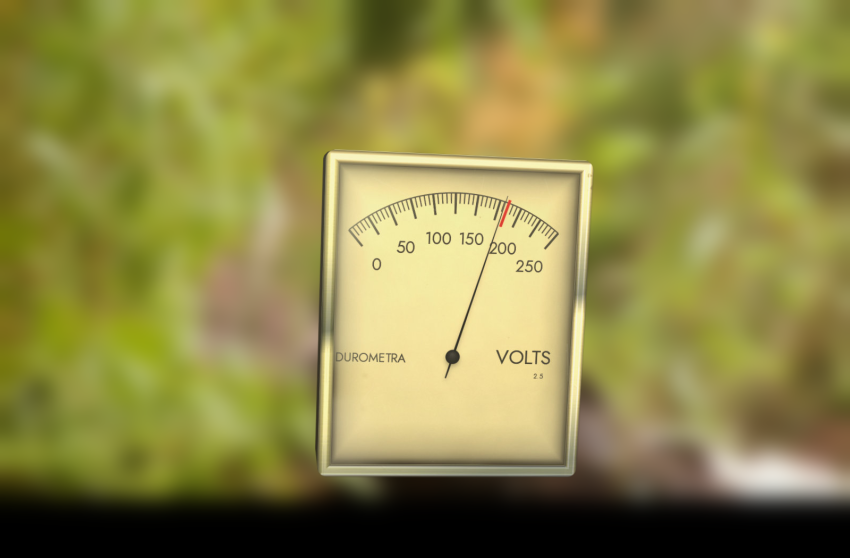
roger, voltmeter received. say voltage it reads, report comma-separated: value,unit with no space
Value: 180,V
